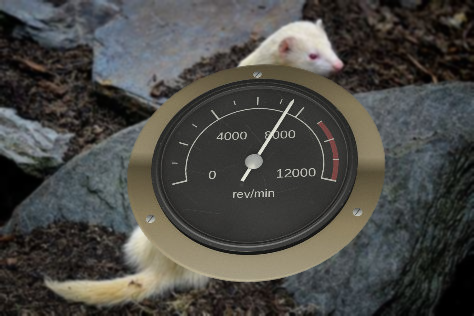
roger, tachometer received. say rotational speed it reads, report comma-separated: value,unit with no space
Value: 7500,rpm
